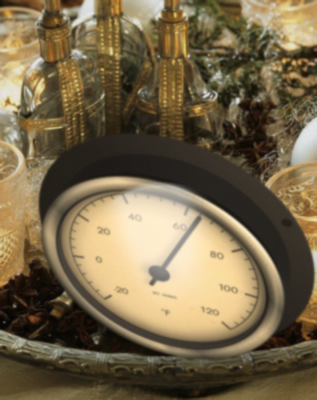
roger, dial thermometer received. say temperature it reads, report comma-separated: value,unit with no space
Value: 64,°F
